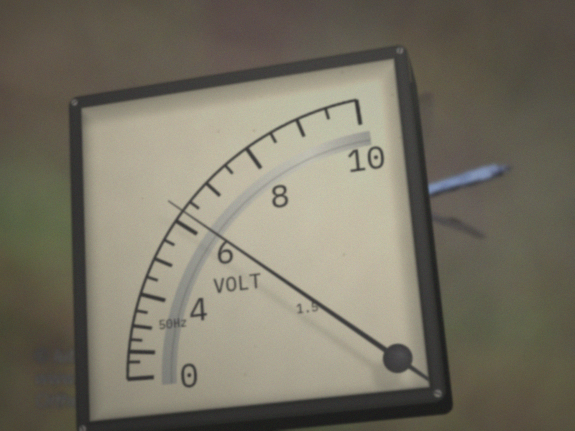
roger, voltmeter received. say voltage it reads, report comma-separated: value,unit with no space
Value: 6.25,V
